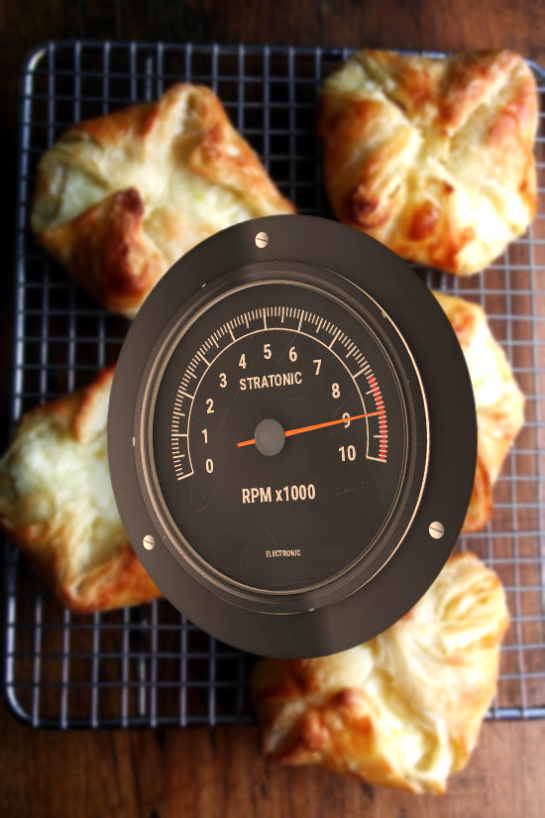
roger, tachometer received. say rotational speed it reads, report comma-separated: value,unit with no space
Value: 9000,rpm
